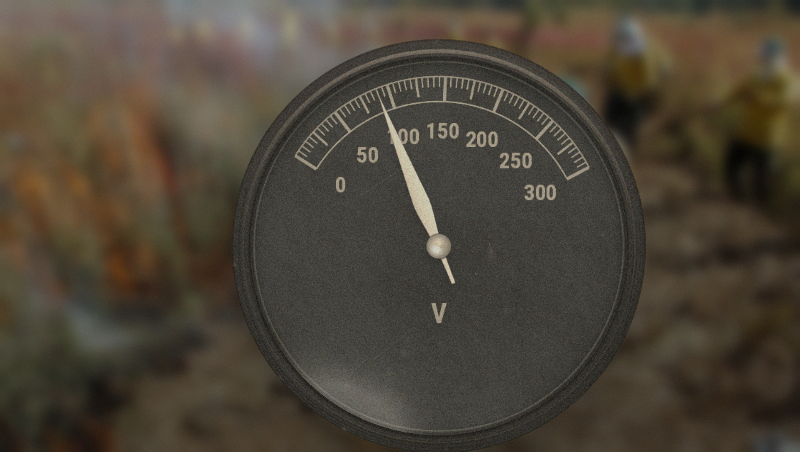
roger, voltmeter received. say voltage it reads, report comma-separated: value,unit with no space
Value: 90,V
